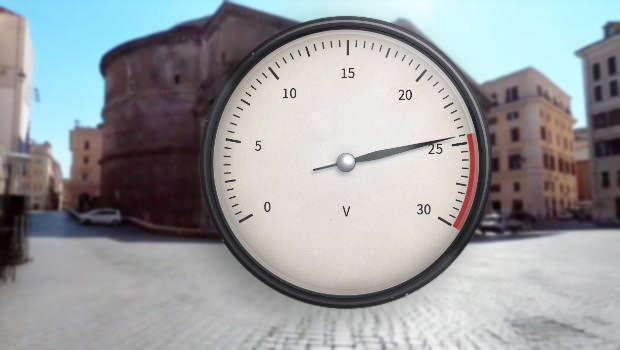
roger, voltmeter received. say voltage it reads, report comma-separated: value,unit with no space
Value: 24.5,V
